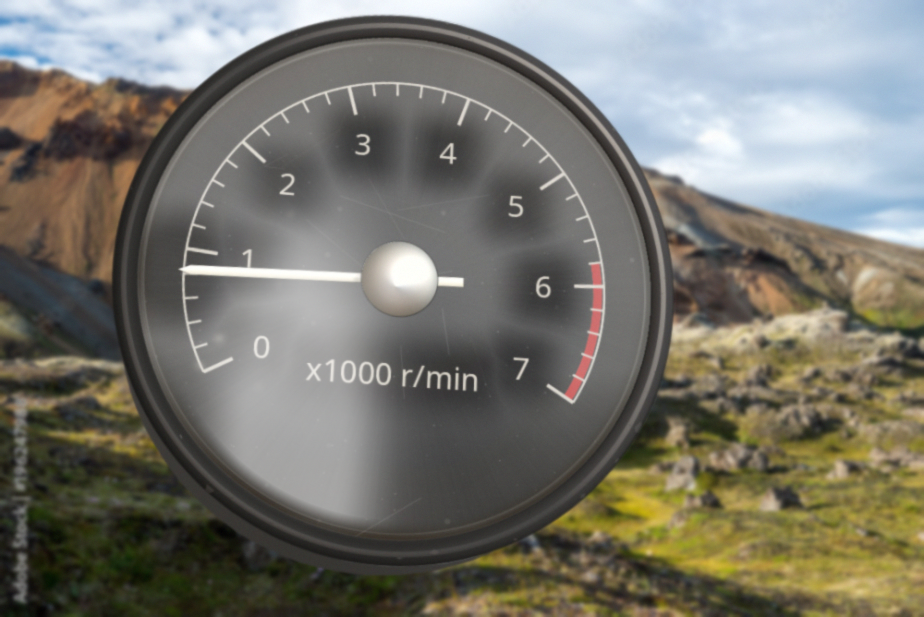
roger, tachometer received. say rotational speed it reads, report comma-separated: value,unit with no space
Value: 800,rpm
